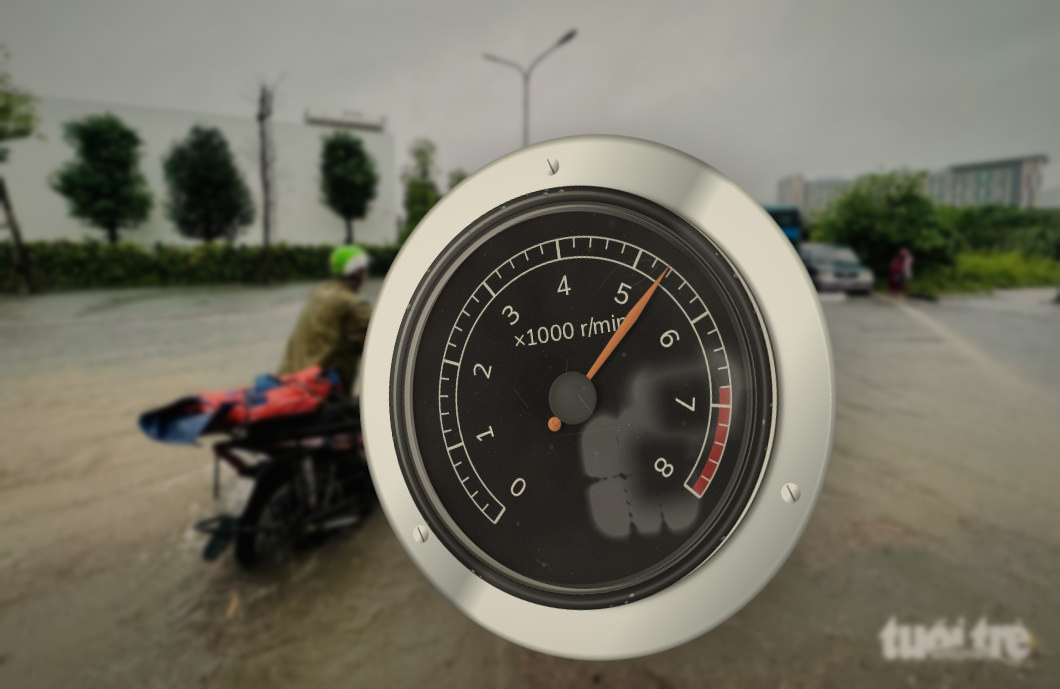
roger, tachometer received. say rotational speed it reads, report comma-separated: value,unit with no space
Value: 5400,rpm
